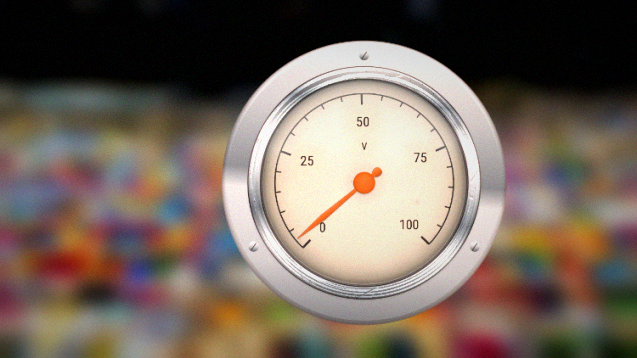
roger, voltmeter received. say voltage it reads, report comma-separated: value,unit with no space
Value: 2.5,V
